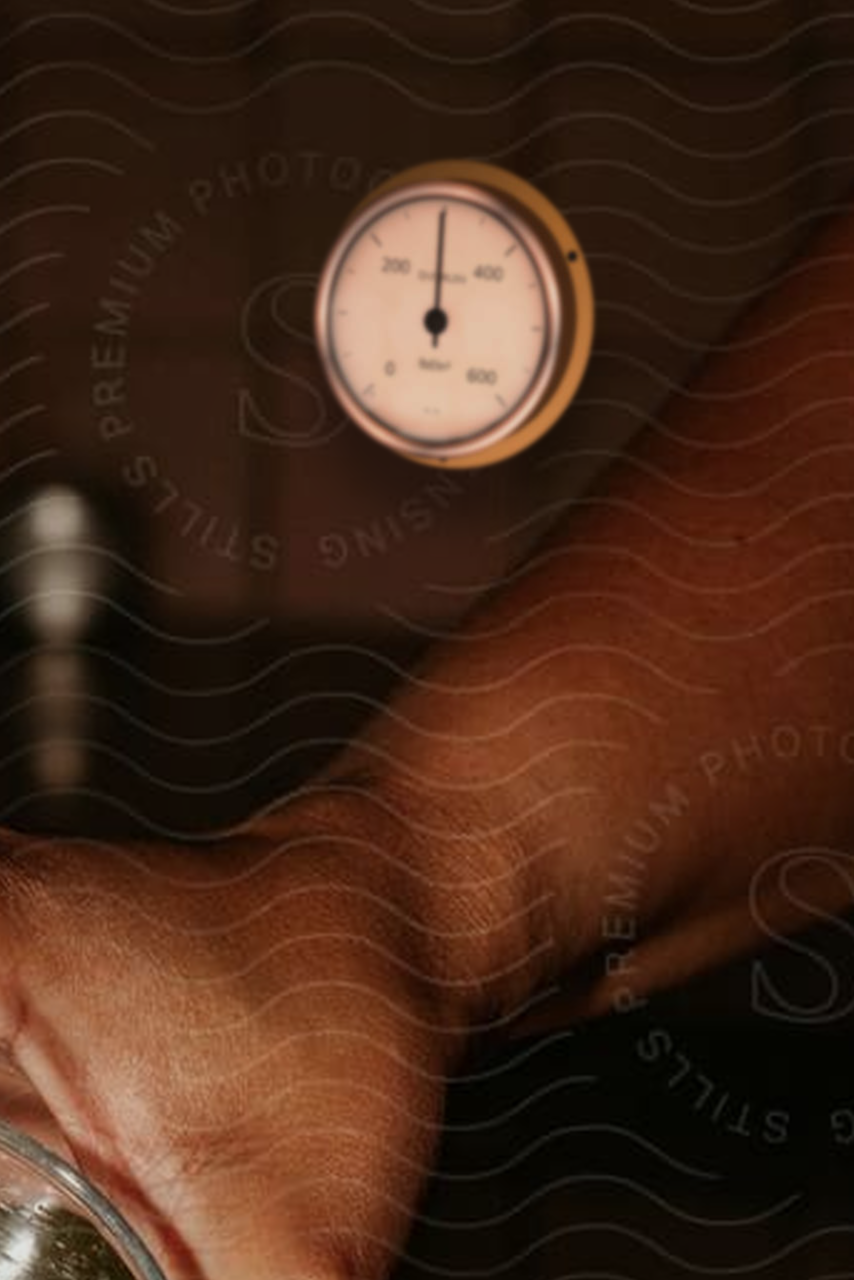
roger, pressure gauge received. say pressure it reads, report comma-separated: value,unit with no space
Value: 300,psi
